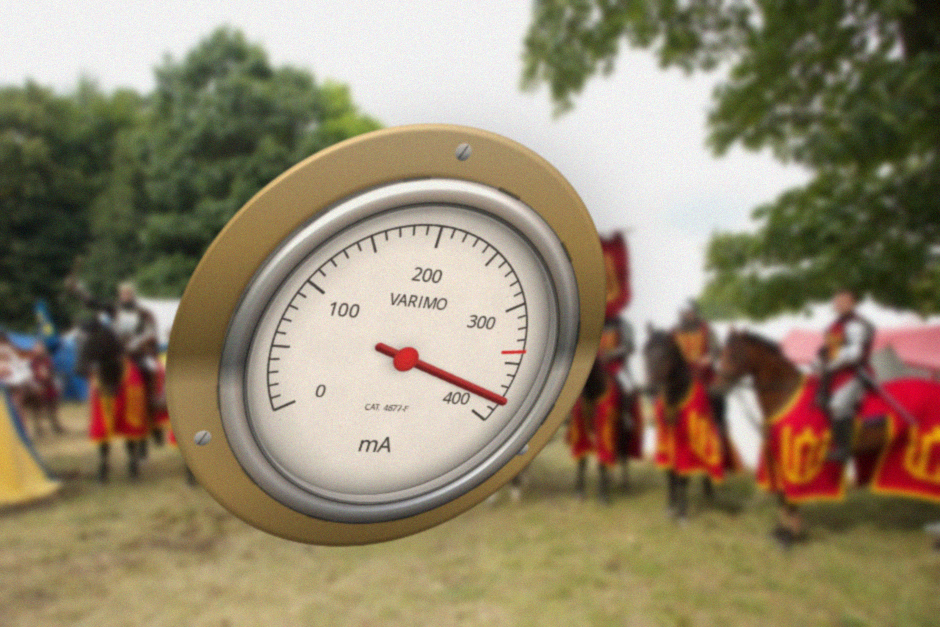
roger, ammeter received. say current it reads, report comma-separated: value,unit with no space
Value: 380,mA
